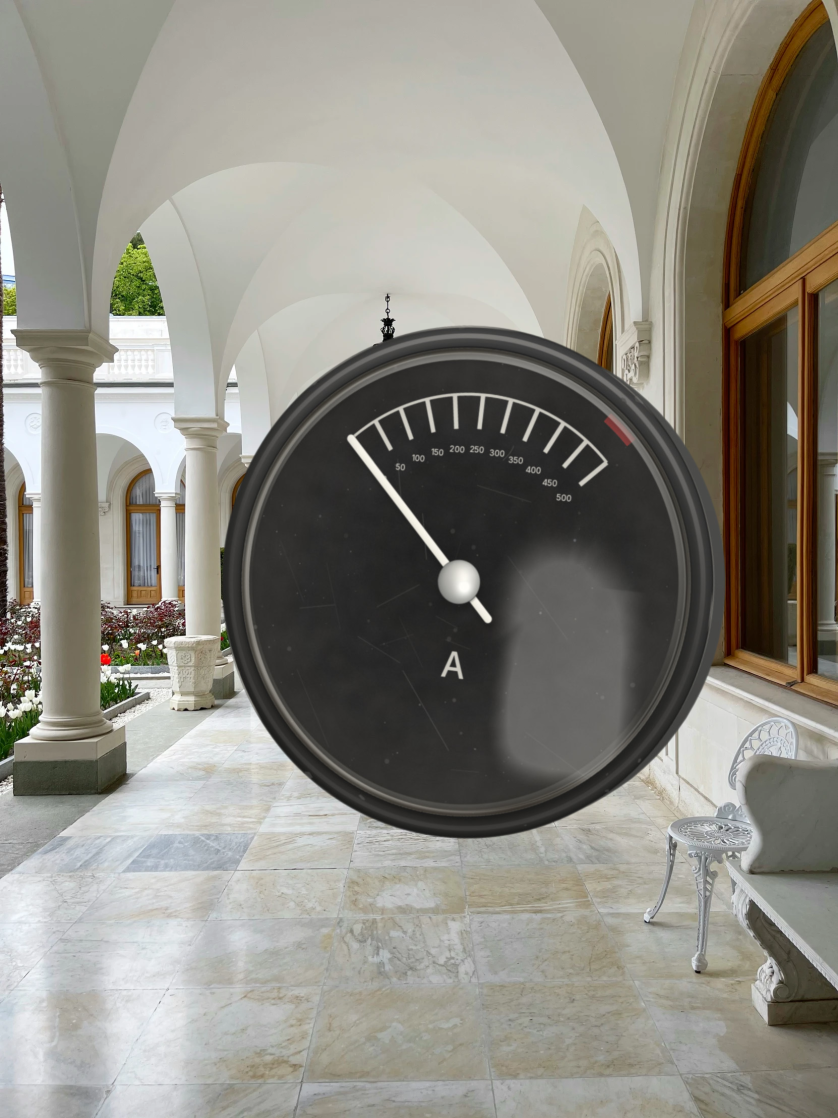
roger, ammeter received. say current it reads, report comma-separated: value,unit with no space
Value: 0,A
